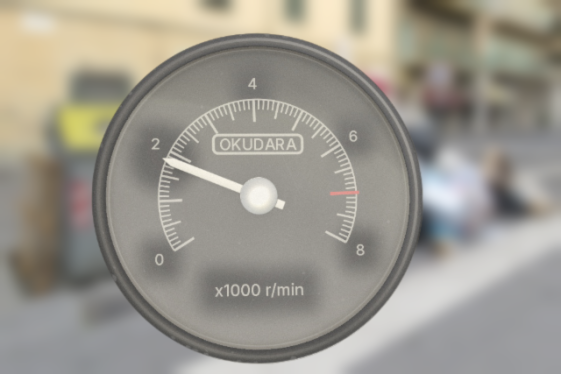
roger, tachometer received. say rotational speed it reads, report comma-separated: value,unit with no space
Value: 1800,rpm
